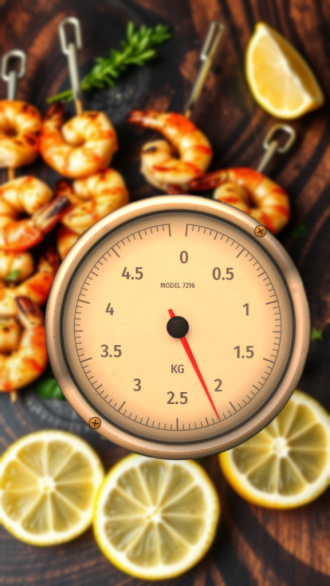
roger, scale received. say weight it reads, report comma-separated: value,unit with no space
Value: 2.15,kg
